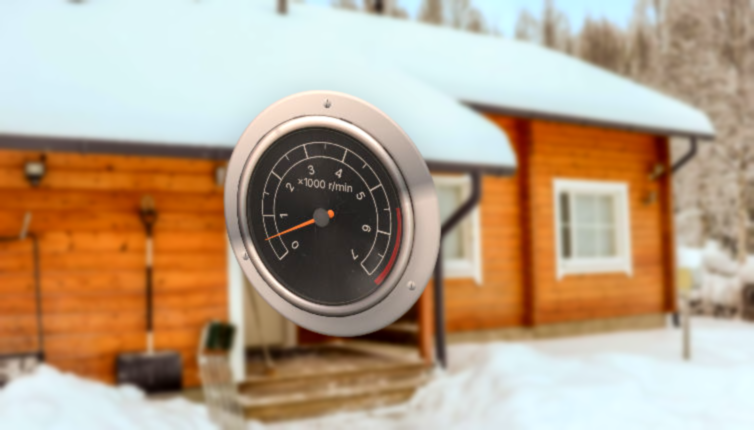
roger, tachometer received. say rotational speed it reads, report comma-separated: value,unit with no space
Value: 500,rpm
